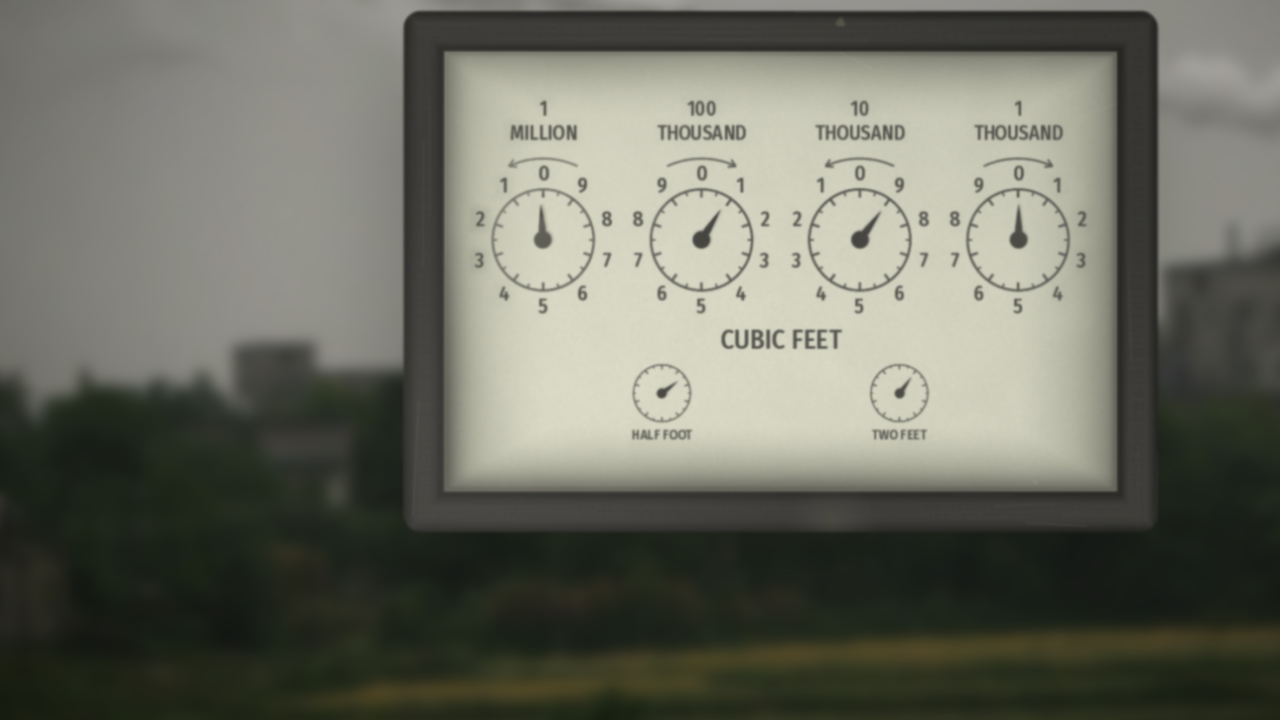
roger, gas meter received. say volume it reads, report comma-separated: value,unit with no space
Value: 9000,ft³
